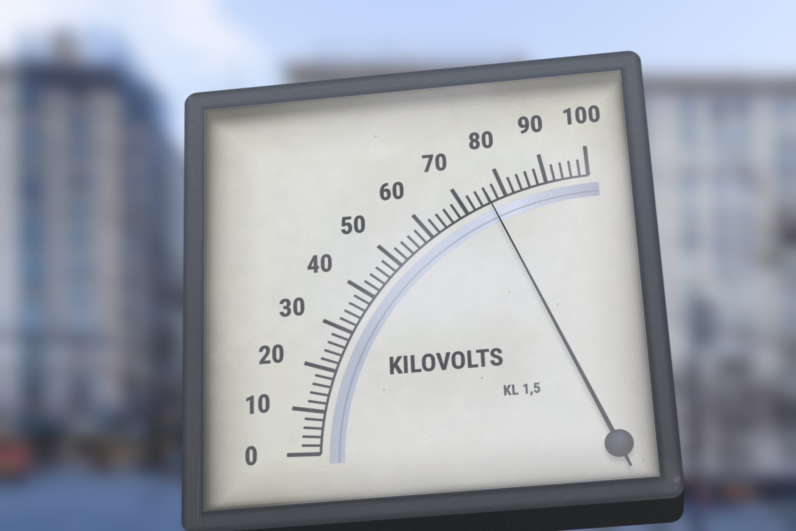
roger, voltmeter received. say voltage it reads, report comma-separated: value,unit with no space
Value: 76,kV
